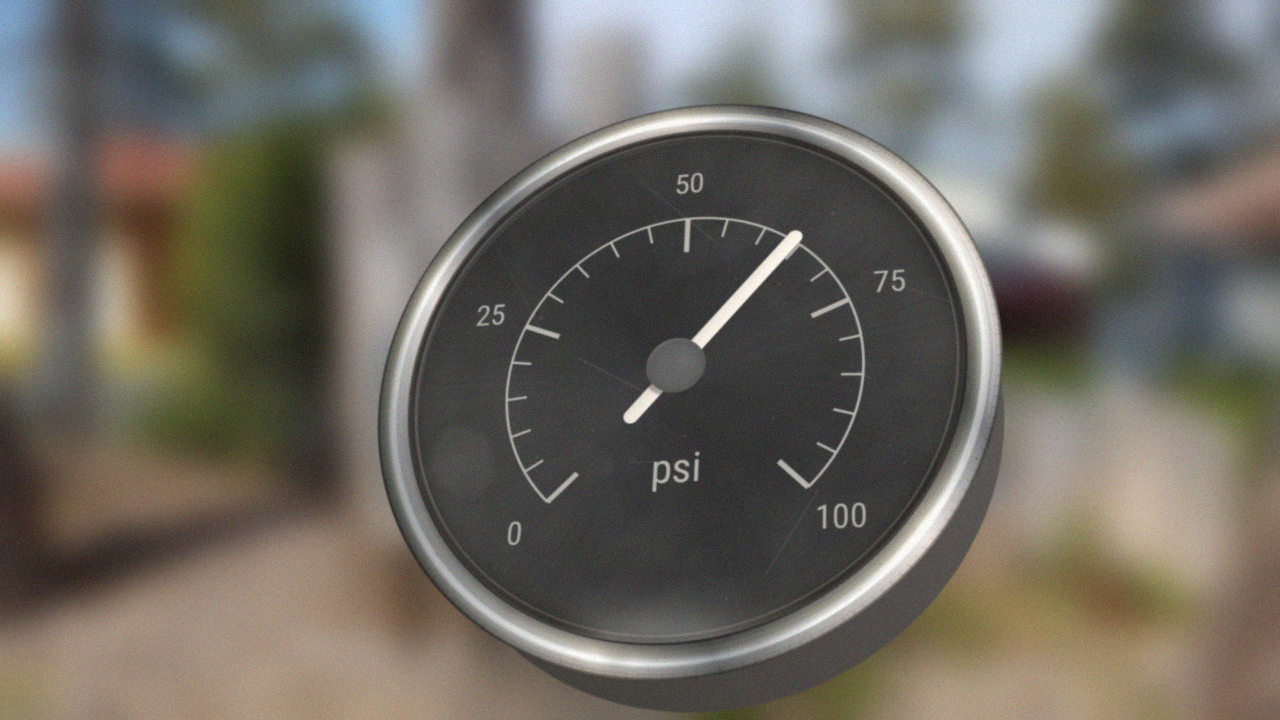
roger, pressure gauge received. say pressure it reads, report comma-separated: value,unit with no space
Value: 65,psi
